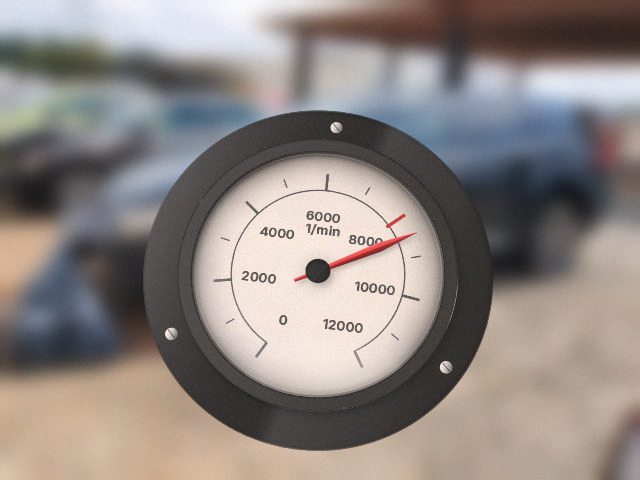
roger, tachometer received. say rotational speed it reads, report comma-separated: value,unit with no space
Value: 8500,rpm
